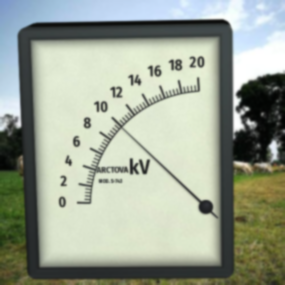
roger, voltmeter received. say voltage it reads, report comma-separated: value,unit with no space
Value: 10,kV
